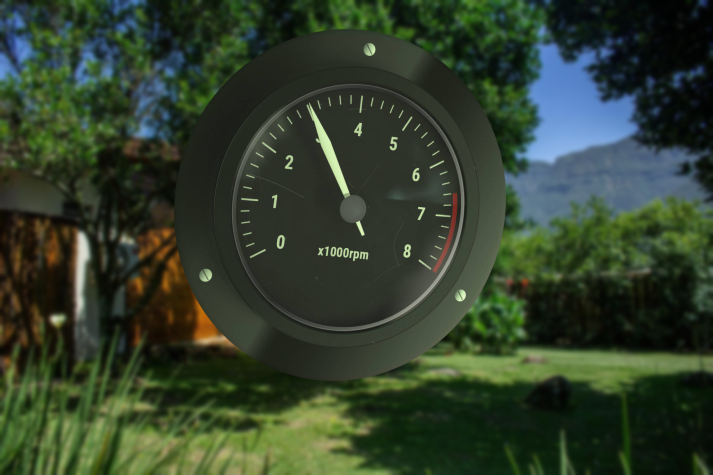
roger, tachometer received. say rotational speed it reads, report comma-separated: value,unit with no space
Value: 3000,rpm
